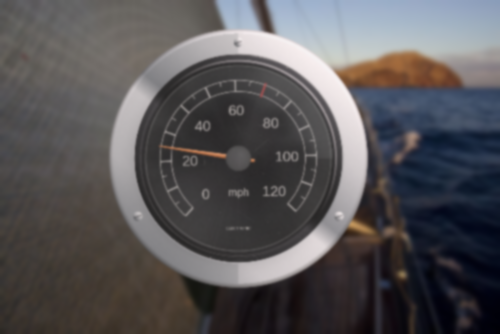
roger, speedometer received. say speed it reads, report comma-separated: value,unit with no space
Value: 25,mph
